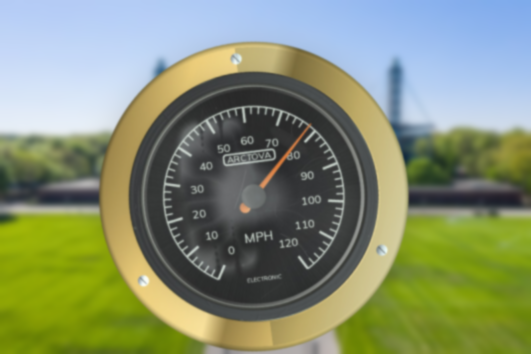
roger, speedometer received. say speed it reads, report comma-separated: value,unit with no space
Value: 78,mph
